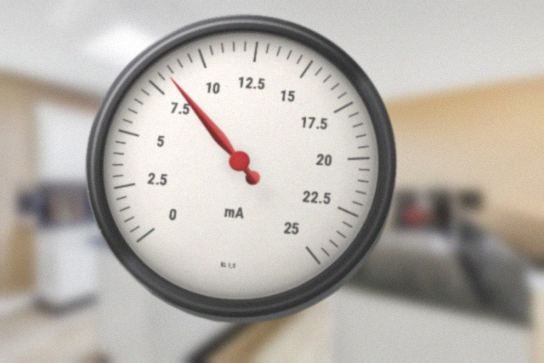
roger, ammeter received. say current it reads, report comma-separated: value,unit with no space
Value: 8.25,mA
